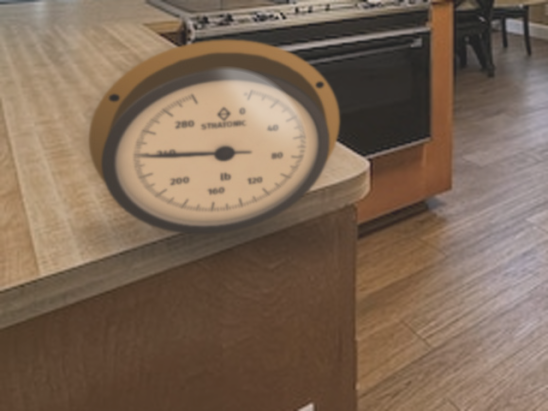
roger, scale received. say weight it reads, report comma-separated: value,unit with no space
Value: 240,lb
